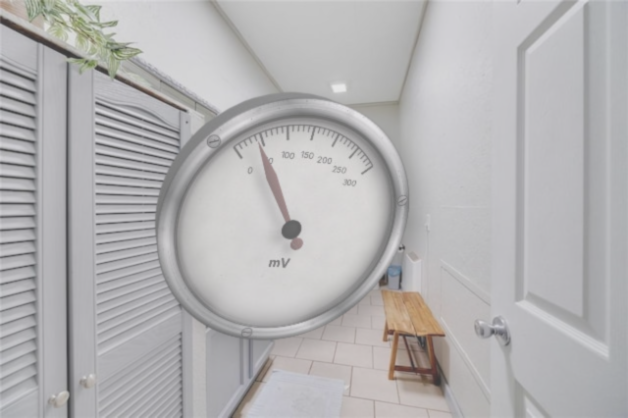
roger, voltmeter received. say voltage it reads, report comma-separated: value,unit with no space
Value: 40,mV
